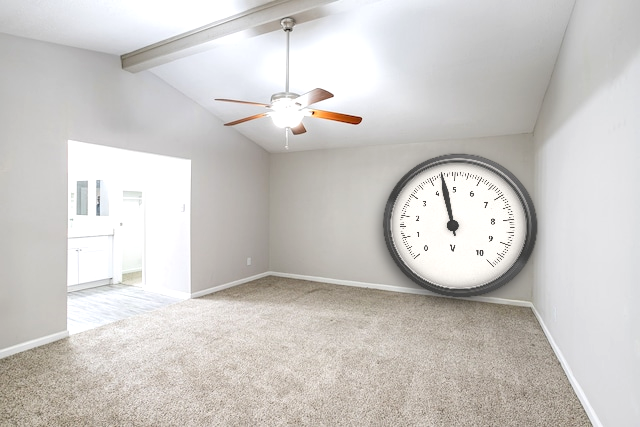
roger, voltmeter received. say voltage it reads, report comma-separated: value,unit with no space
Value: 4.5,V
